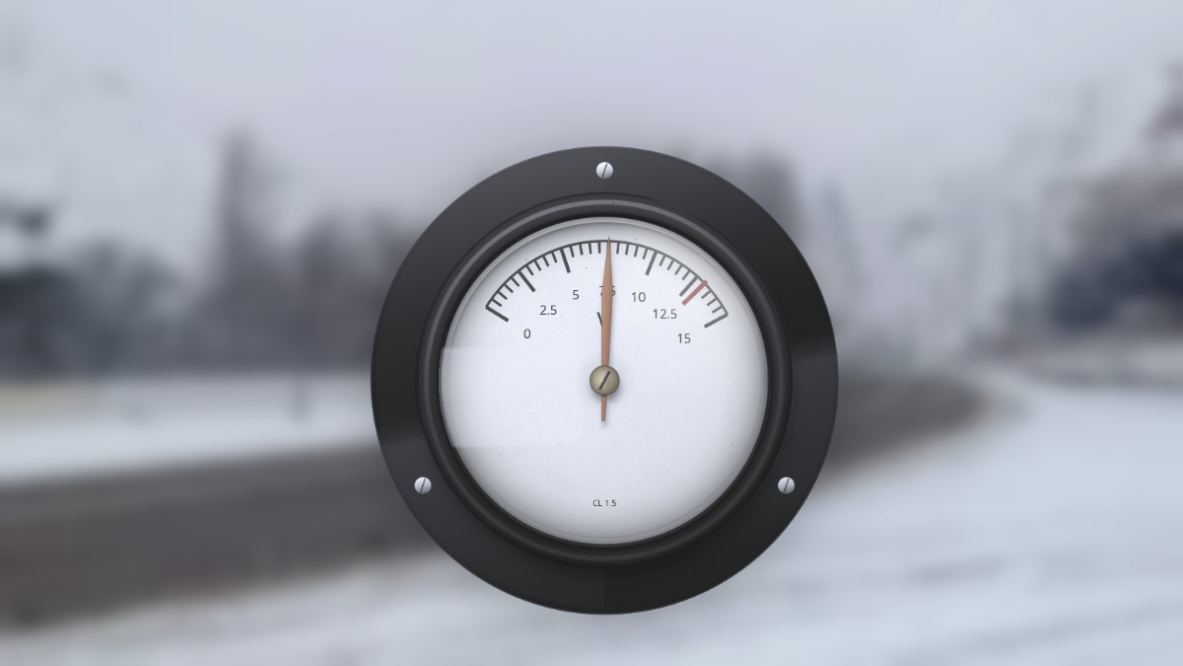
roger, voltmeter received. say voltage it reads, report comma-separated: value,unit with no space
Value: 7.5,V
